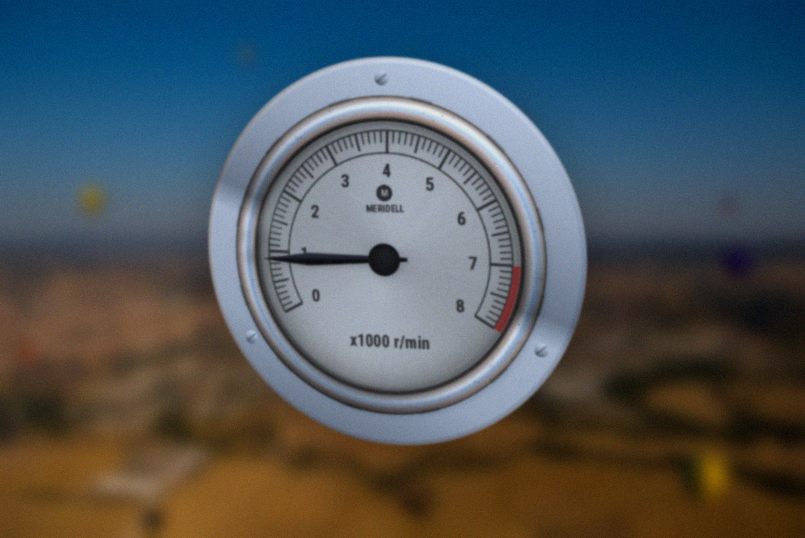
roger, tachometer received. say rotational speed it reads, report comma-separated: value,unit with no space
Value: 900,rpm
